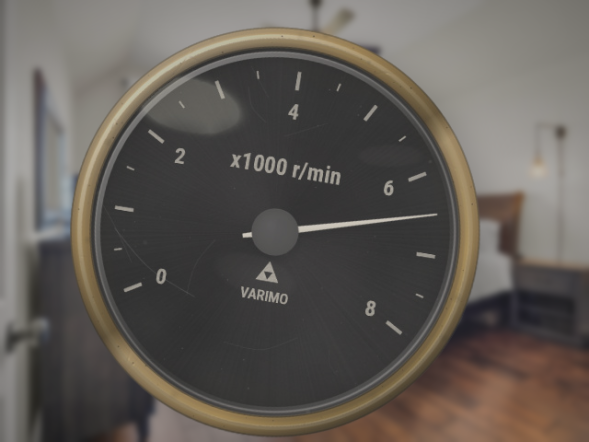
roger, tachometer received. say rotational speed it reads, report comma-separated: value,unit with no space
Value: 6500,rpm
